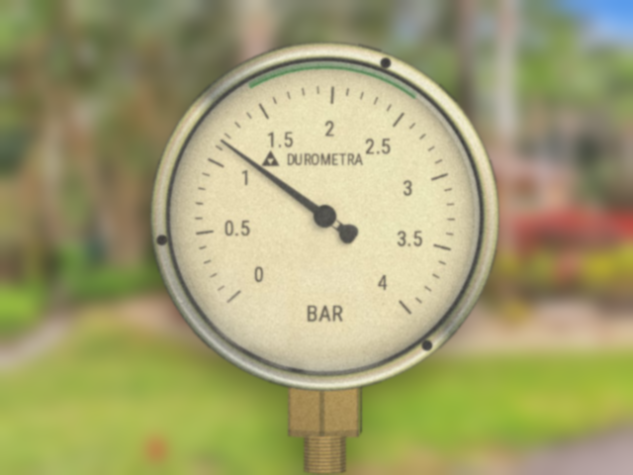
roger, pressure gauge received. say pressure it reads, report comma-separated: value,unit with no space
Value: 1.15,bar
